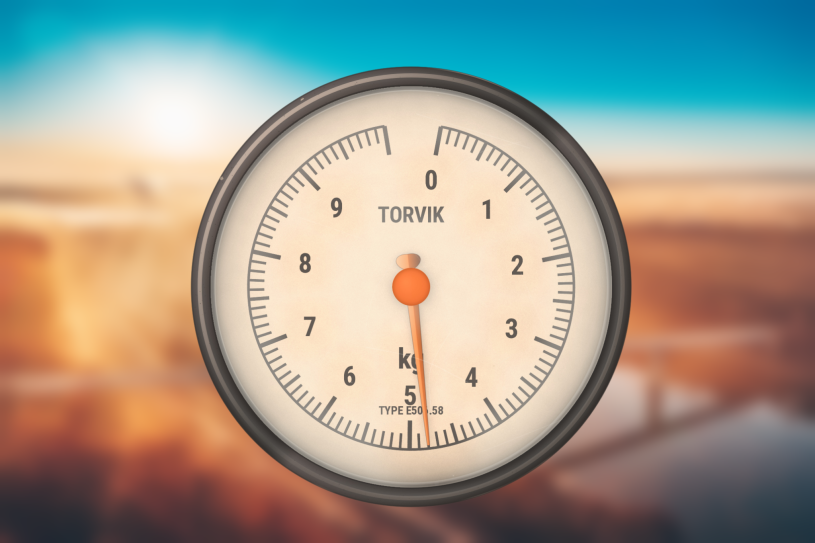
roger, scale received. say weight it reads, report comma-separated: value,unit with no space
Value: 4.8,kg
